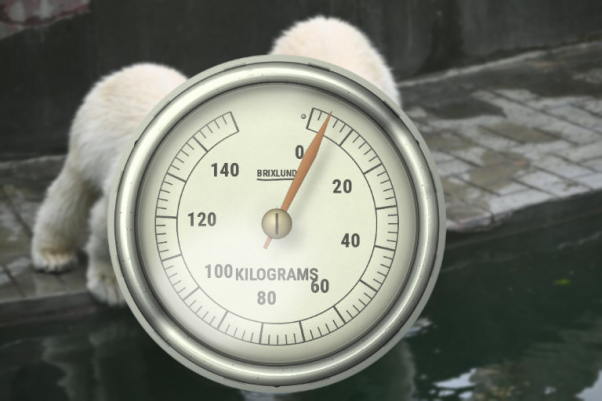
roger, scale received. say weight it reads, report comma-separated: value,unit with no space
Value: 4,kg
